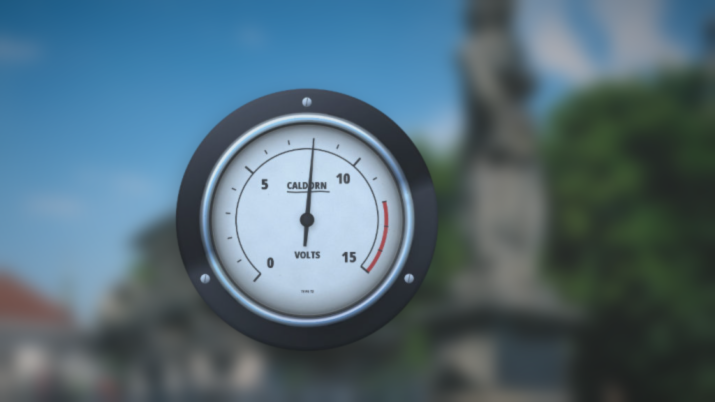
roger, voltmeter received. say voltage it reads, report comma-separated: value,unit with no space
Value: 8,V
